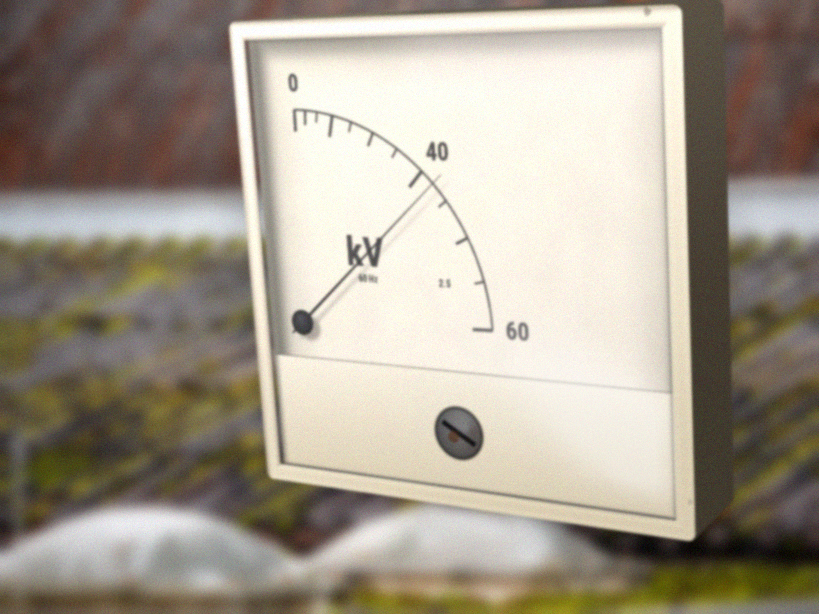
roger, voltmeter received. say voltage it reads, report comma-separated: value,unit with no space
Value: 42.5,kV
